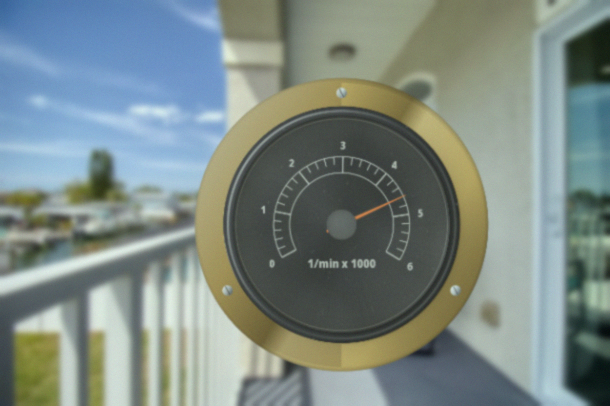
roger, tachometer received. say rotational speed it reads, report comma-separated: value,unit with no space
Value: 4600,rpm
